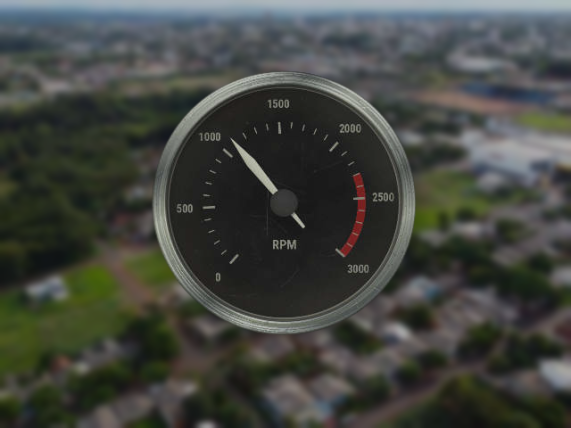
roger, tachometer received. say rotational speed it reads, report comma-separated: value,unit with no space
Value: 1100,rpm
